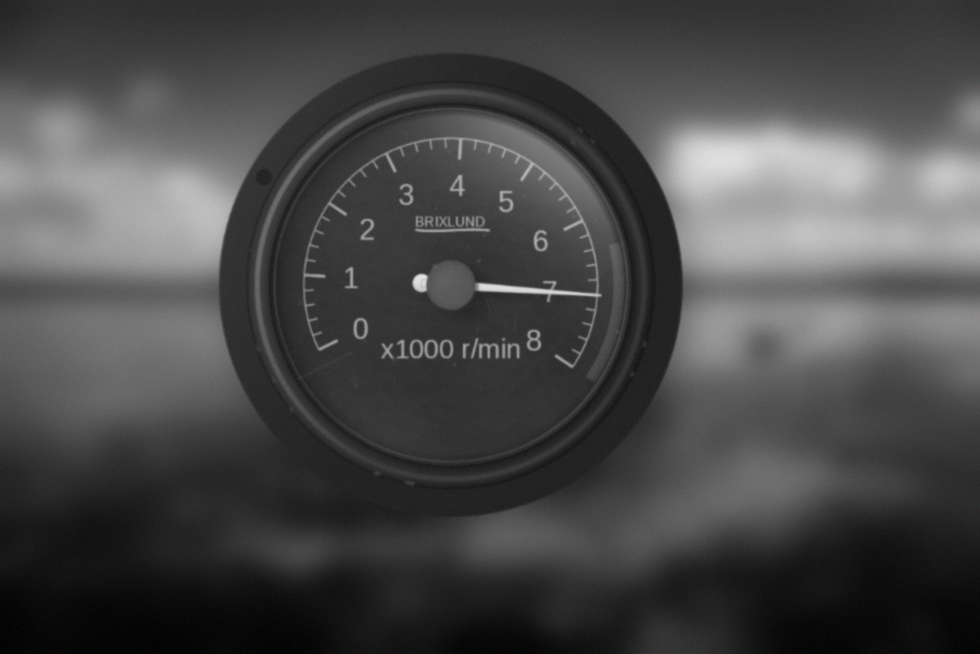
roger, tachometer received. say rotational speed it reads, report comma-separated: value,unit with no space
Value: 7000,rpm
